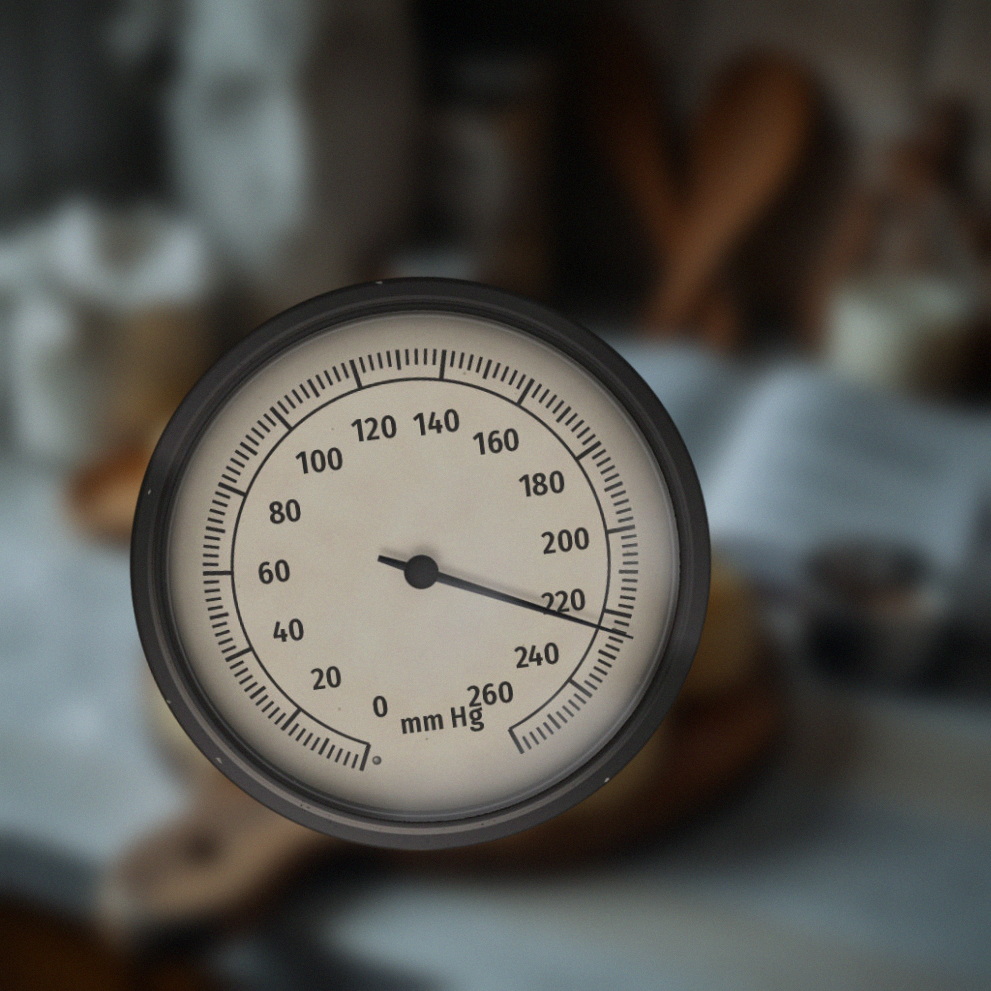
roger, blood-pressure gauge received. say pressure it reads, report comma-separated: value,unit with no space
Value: 224,mmHg
